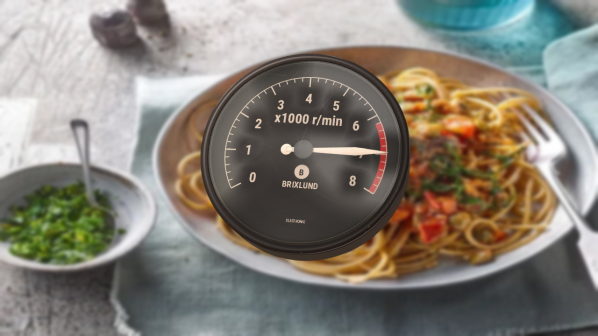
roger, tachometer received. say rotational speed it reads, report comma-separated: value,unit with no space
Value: 7000,rpm
